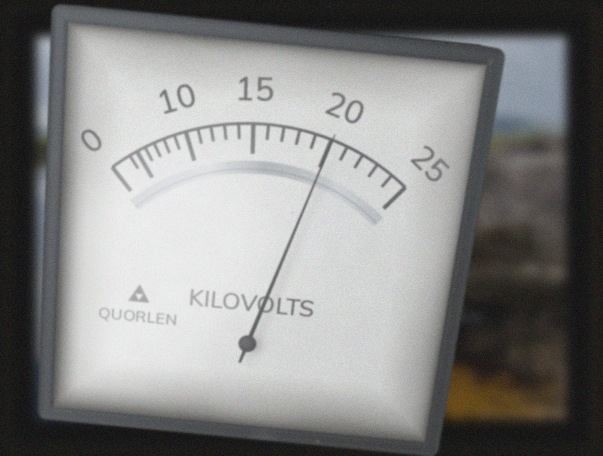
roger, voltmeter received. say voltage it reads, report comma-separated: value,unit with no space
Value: 20,kV
